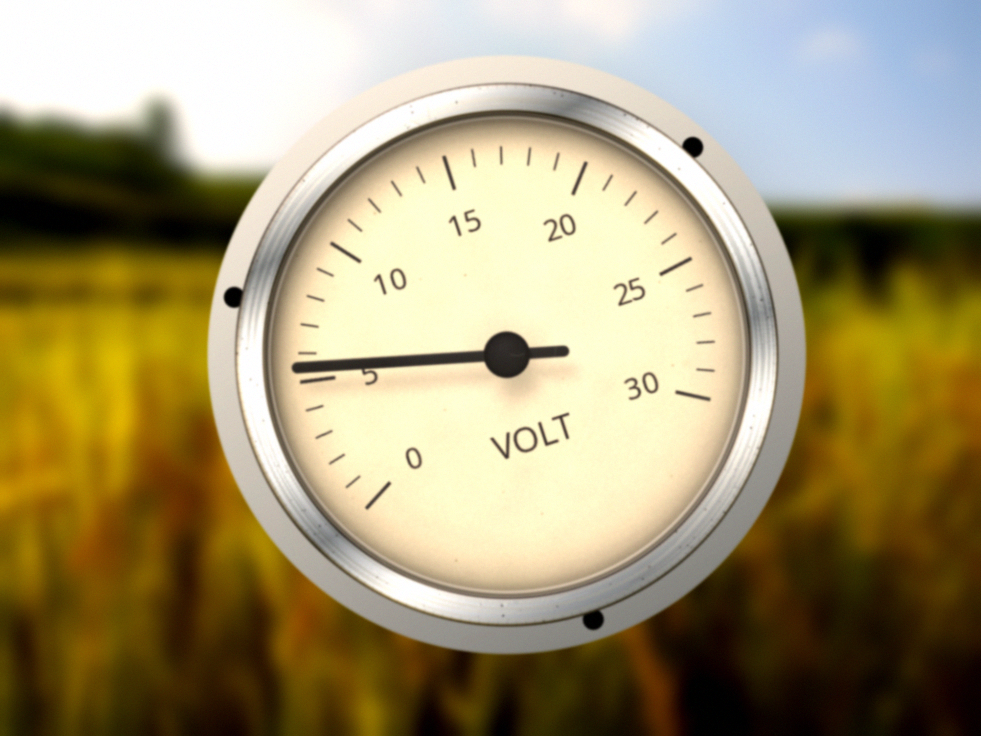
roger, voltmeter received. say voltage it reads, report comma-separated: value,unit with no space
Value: 5.5,V
